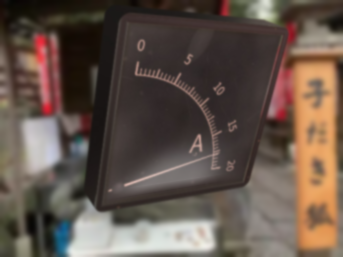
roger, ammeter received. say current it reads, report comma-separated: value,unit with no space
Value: 17.5,A
